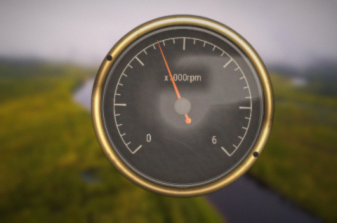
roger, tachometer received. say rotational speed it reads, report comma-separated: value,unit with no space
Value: 2500,rpm
